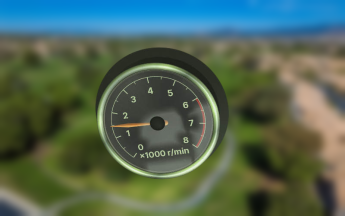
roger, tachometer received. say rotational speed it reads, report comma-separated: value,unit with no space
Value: 1500,rpm
